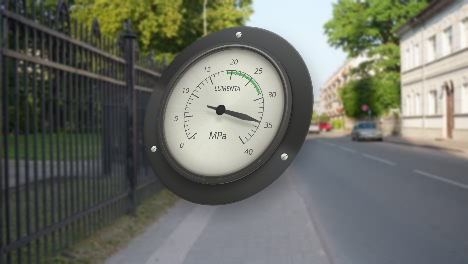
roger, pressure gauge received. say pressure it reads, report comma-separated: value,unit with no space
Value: 35,MPa
